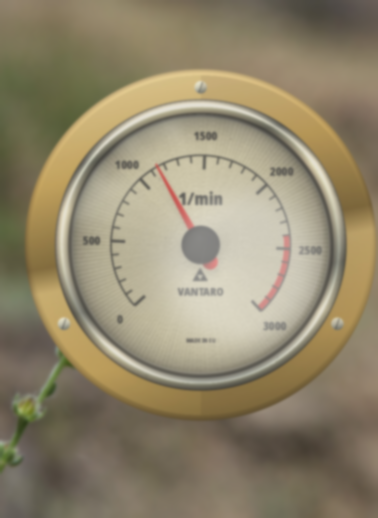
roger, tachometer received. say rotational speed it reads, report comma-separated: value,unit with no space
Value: 1150,rpm
